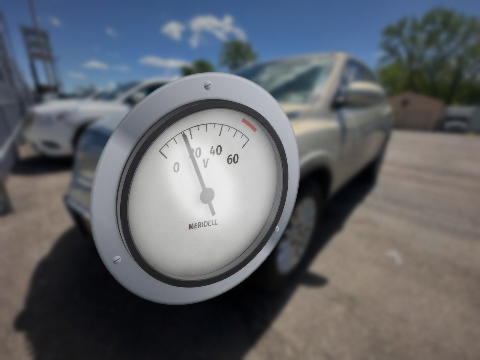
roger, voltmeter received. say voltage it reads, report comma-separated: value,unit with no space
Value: 15,V
